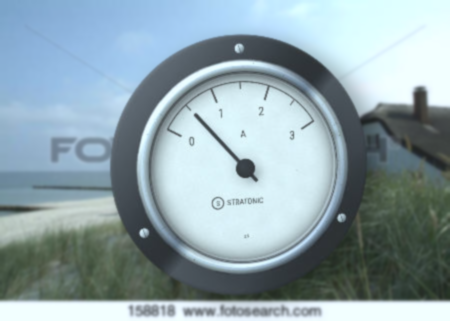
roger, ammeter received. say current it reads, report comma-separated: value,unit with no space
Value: 0.5,A
